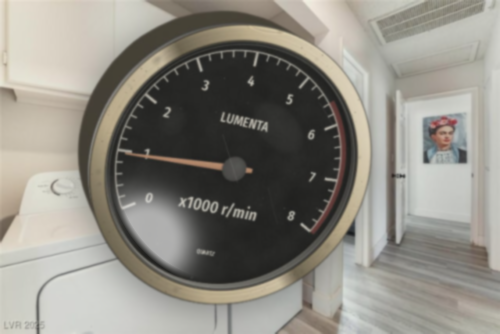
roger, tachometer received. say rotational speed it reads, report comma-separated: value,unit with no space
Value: 1000,rpm
